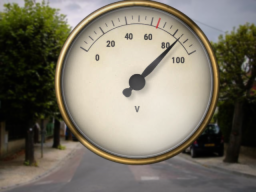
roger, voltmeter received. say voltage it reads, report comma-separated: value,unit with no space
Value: 85,V
